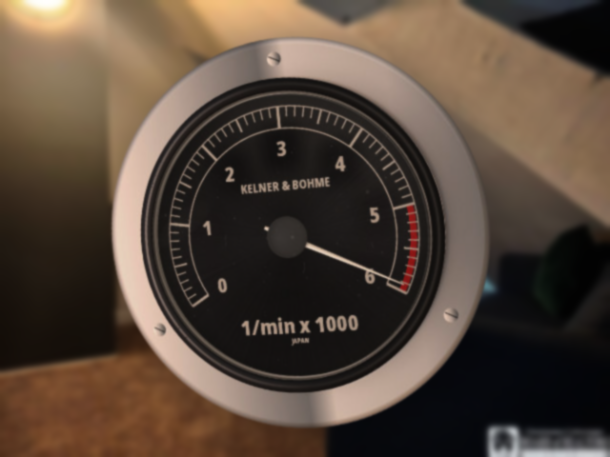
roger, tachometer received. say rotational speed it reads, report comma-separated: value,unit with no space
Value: 5900,rpm
